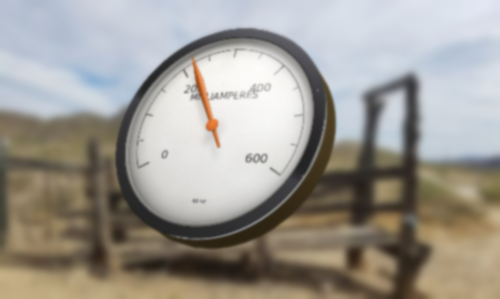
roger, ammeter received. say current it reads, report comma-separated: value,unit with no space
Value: 225,mA
